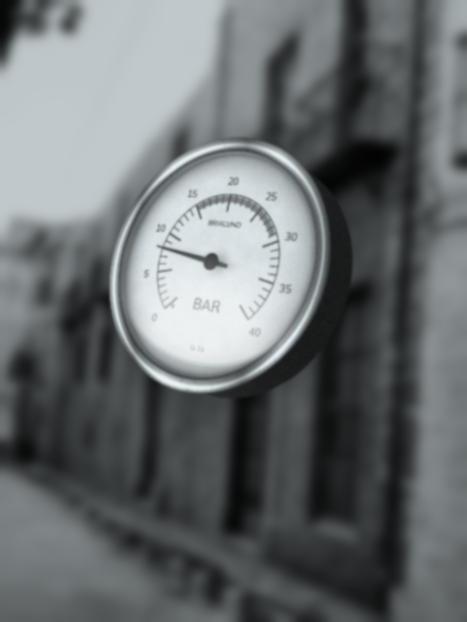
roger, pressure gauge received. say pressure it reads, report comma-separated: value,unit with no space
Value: 8,bar
